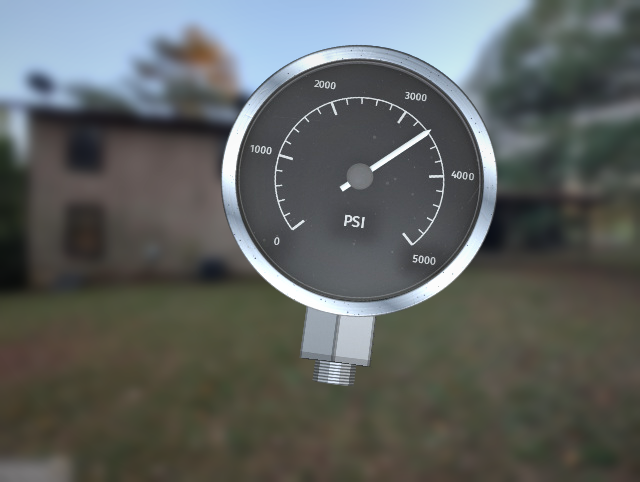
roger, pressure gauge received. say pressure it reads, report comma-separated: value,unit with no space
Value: 3400,psi
